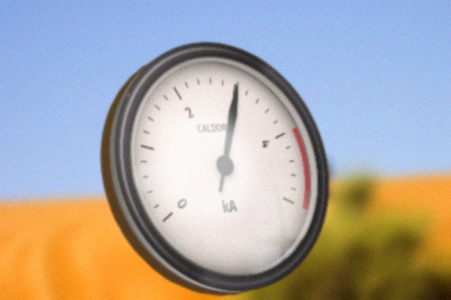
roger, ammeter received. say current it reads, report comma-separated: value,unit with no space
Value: 3,kA
